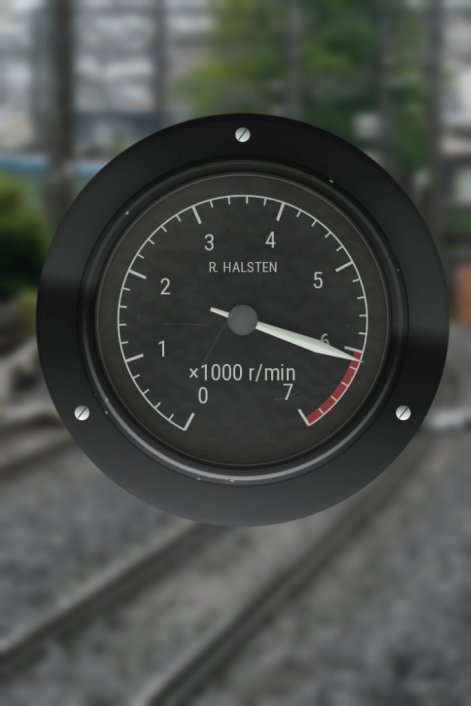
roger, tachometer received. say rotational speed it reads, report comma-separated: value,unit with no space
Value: 6100,rpm
